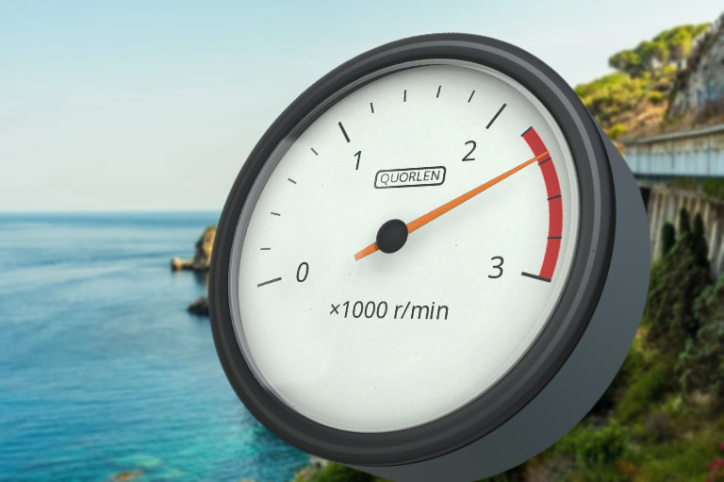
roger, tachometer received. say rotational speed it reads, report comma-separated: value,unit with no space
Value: 2400,rpm
